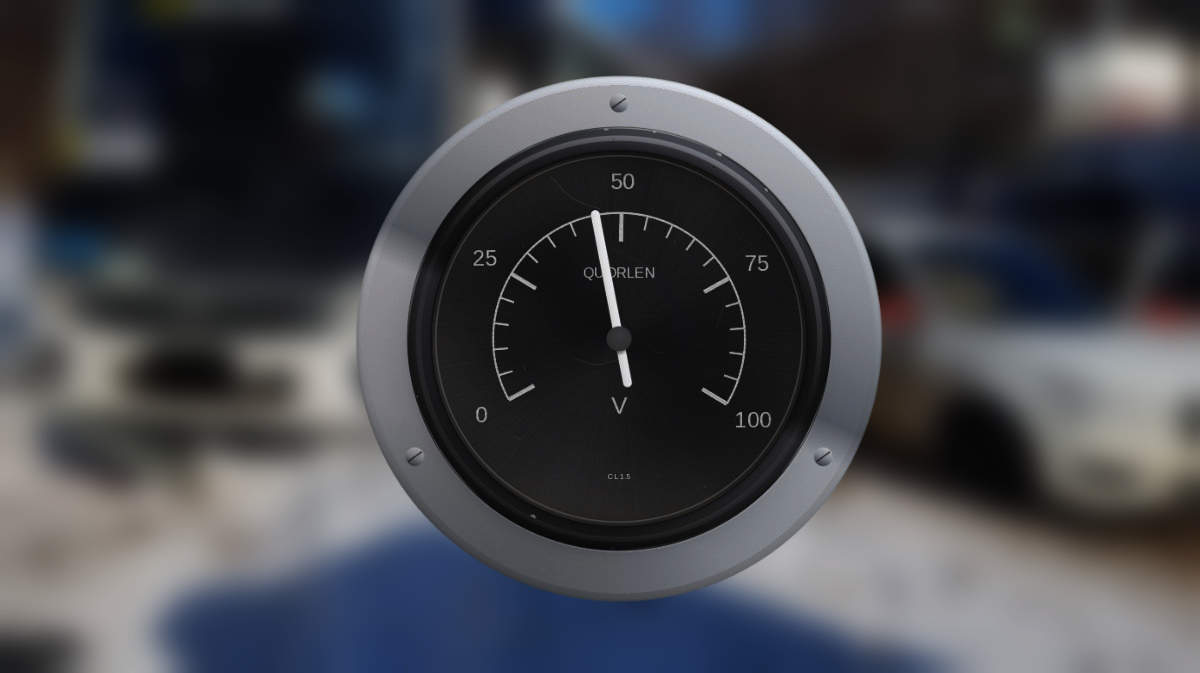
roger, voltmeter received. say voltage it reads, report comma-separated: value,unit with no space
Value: 45,V
